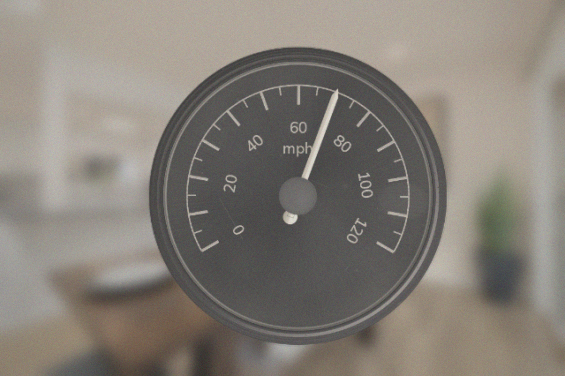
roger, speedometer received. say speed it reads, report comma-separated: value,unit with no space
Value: 70,mph
